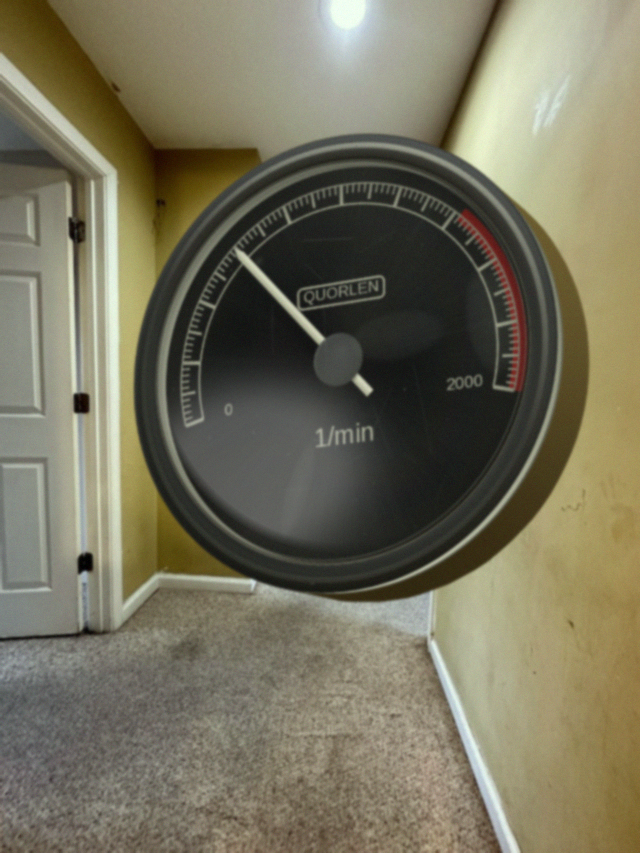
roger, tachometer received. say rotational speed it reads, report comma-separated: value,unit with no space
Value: 600,rpm
